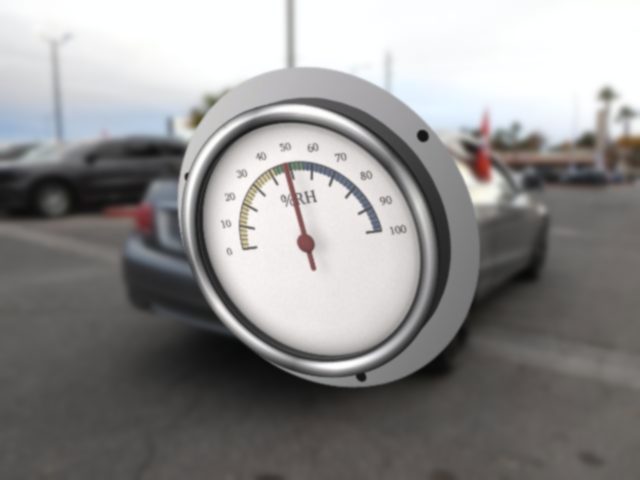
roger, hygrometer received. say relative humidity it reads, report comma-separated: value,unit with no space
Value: 50,%
